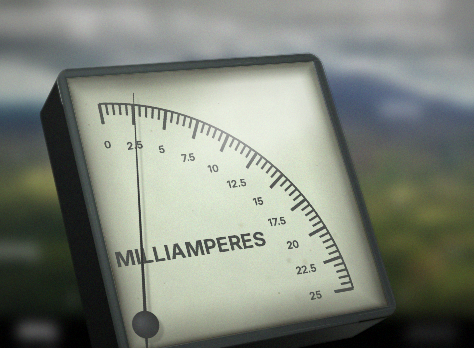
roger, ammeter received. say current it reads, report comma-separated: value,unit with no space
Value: 2.5,mA
